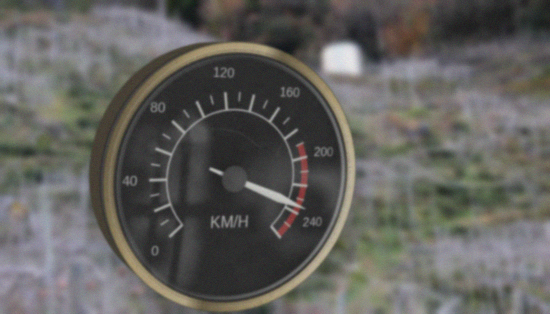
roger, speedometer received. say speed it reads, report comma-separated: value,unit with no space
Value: 235,km/h
